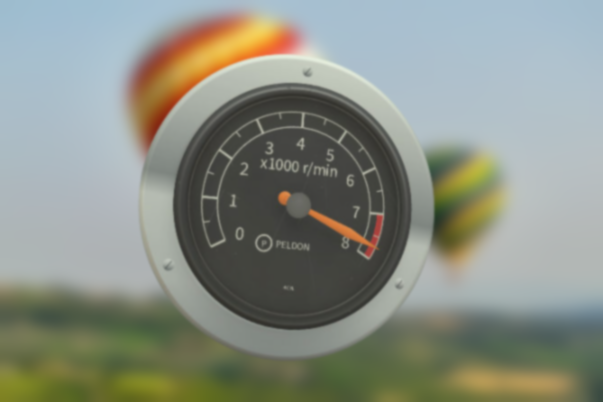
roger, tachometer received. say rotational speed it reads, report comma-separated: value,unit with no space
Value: 7750,rpm
